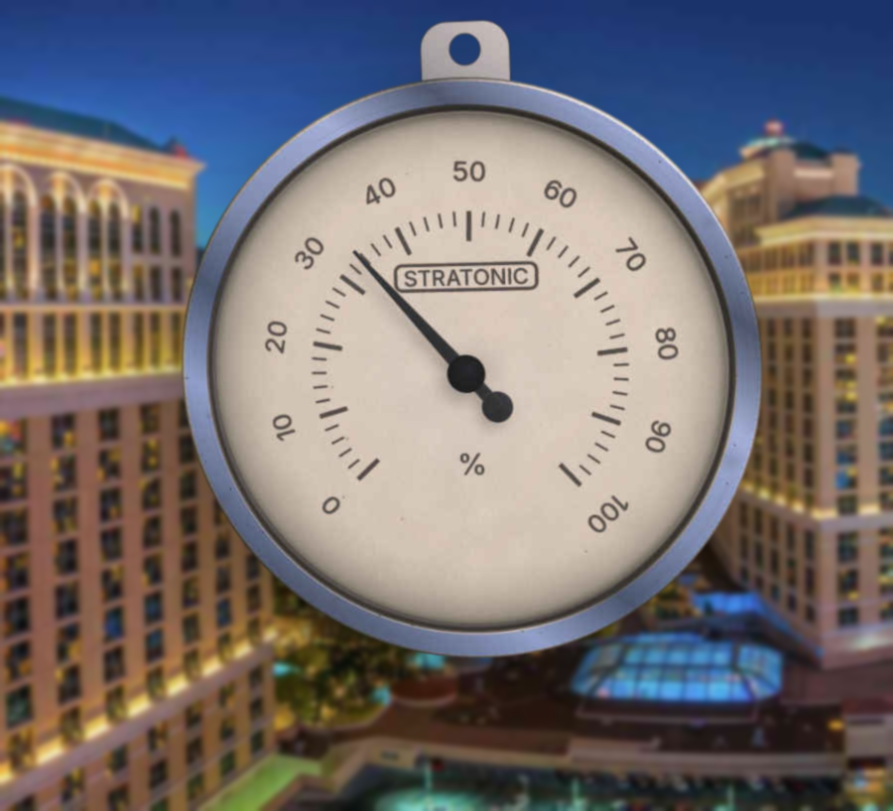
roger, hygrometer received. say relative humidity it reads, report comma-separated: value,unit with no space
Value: 34,%
